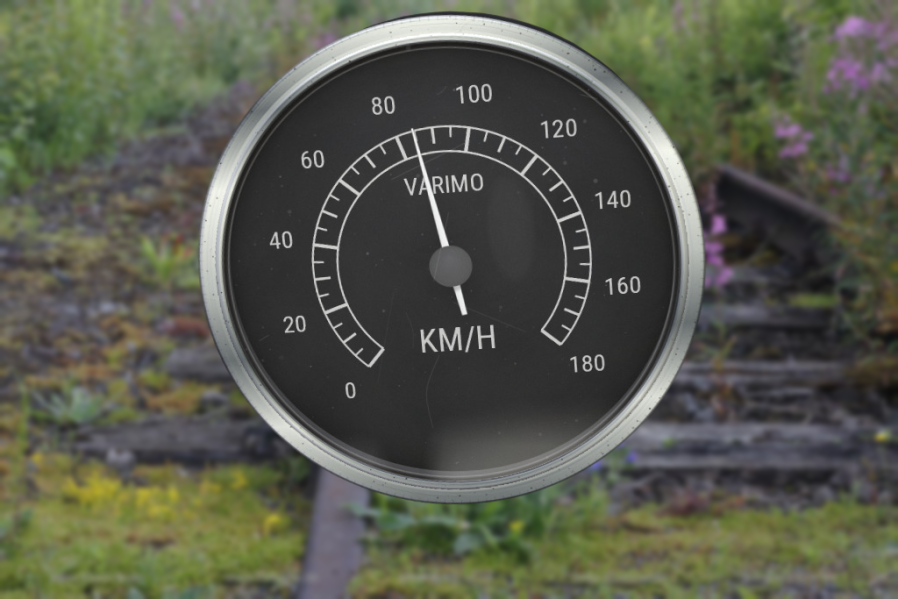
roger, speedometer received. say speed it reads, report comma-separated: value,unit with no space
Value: 85,km/h
